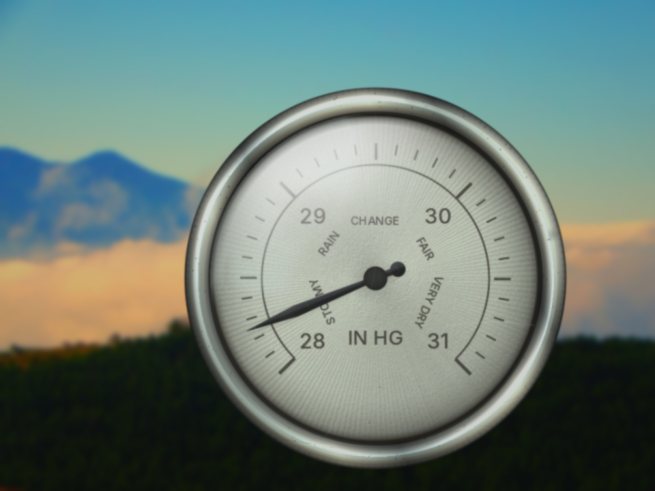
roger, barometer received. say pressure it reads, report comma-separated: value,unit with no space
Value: 28.25,inHg
